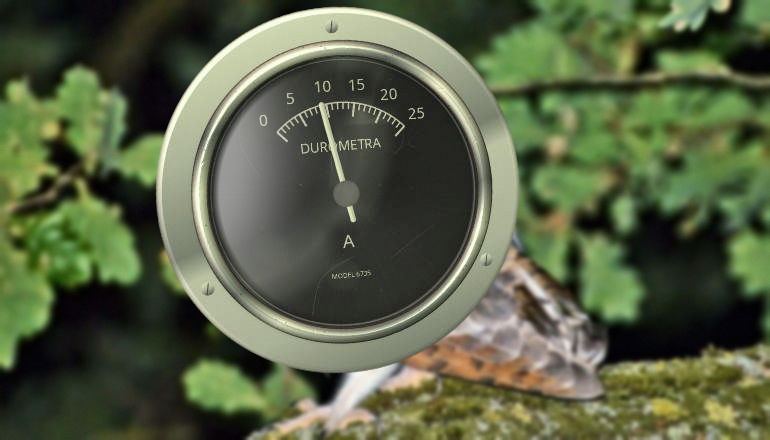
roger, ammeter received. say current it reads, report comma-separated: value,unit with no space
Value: 9,A
